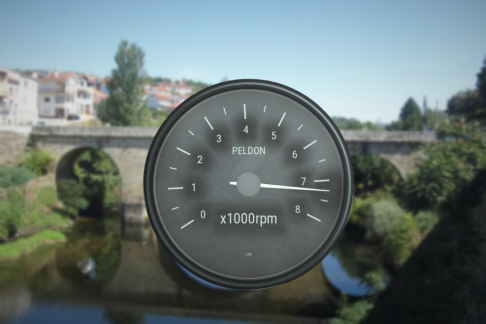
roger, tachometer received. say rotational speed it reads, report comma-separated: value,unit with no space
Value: 7250,rpm
